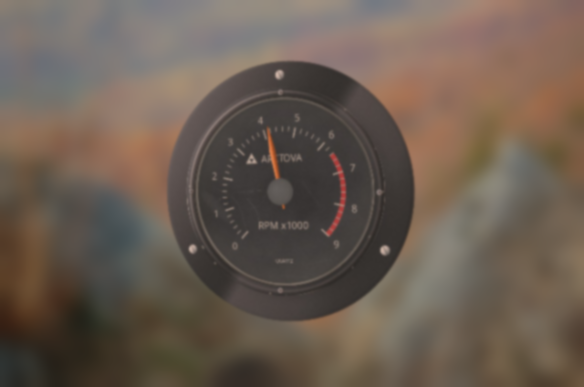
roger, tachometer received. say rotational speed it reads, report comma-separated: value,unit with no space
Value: 4200,rpm
